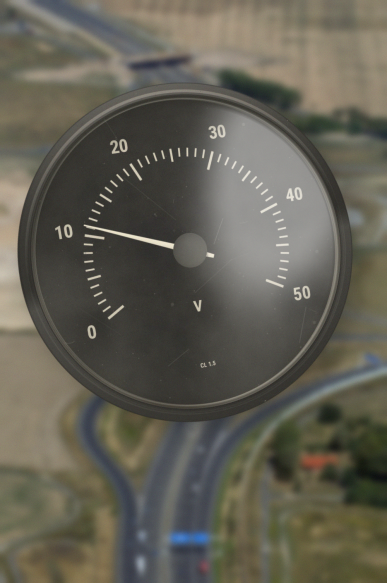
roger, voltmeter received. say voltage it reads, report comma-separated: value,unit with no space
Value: 11,V
